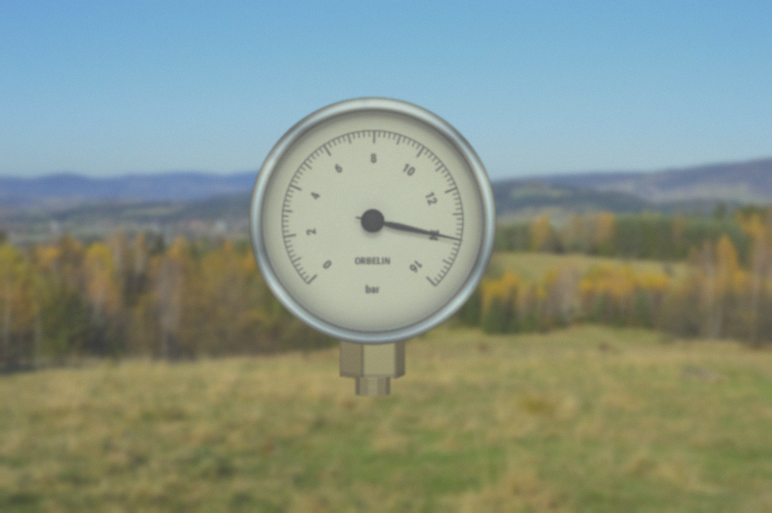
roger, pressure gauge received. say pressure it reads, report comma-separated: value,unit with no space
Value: 14,bar
